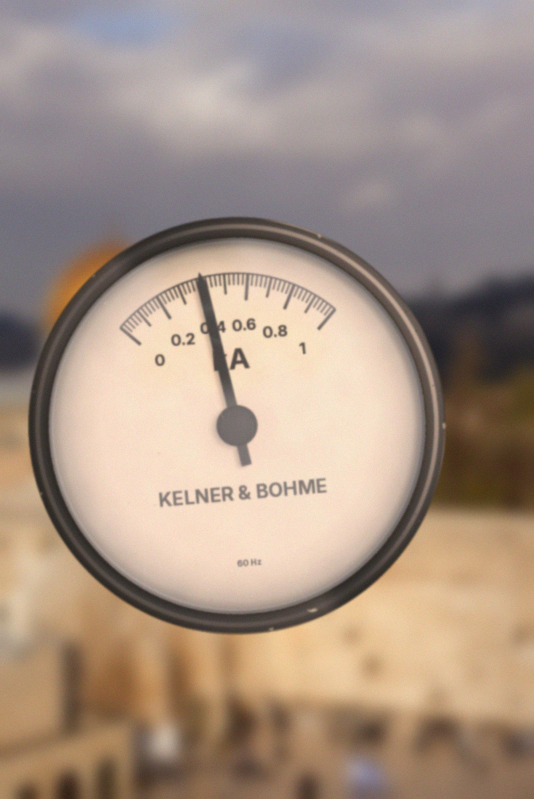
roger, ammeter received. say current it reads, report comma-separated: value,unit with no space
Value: 0.4,kA
